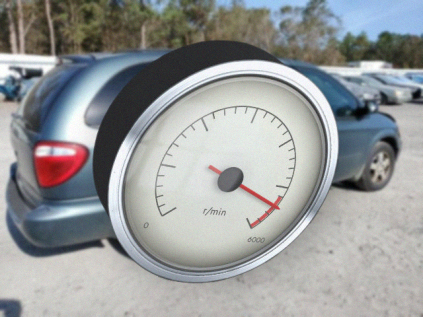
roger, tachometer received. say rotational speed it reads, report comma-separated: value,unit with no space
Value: 5400,rpm
